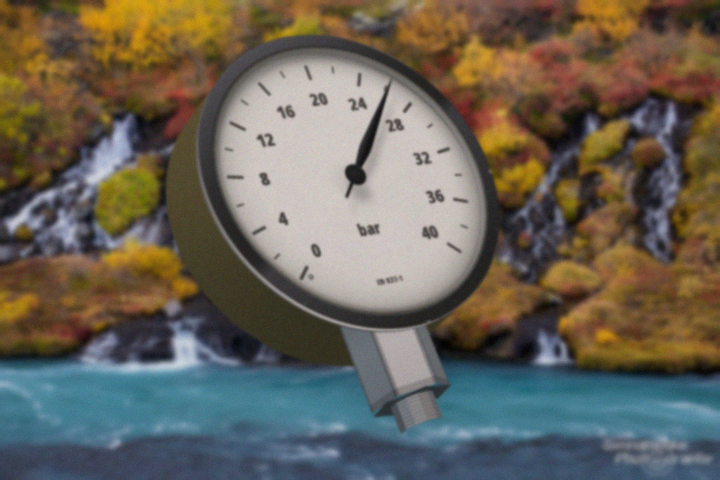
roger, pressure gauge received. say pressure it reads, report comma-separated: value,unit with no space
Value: 26,bar
